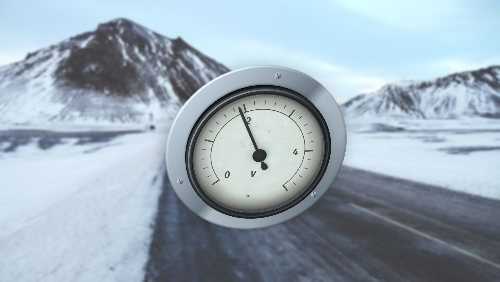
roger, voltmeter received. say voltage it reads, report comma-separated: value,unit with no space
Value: 1.9,V
